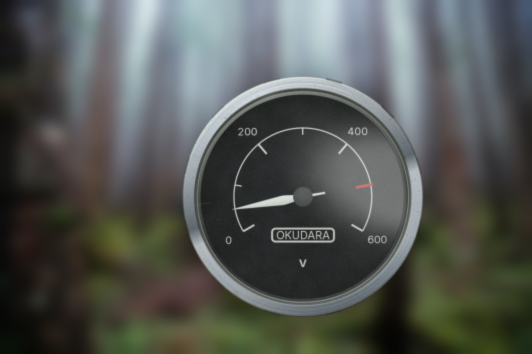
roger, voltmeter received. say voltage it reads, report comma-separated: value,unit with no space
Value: 50,V
